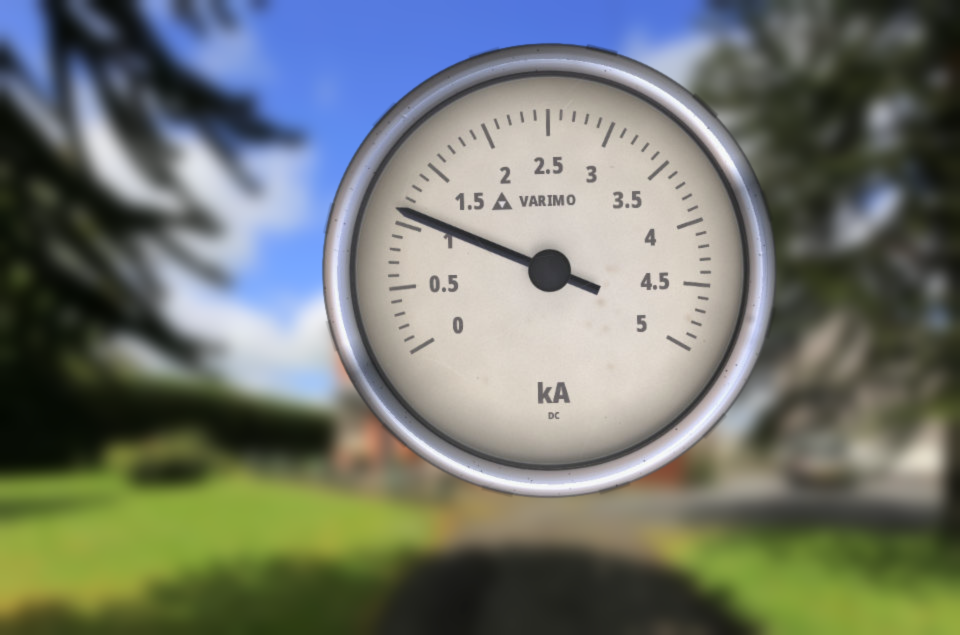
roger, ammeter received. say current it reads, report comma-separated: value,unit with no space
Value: 1.1,kA
